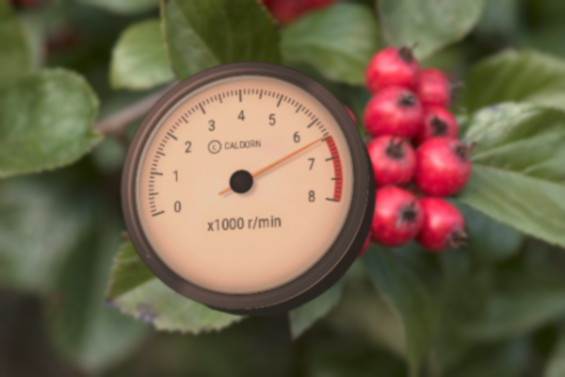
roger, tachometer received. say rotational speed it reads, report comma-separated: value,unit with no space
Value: 6500,rpm
